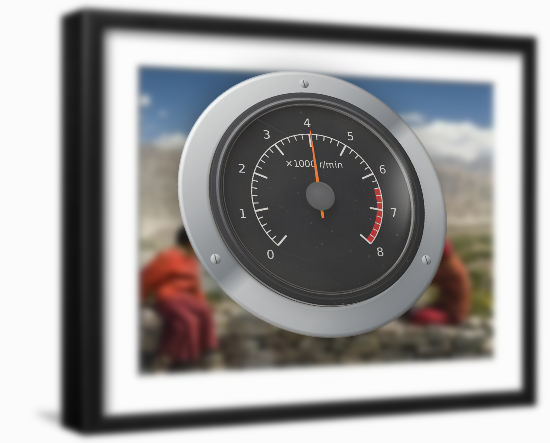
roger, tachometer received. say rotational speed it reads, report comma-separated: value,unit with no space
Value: 4000,rpm
